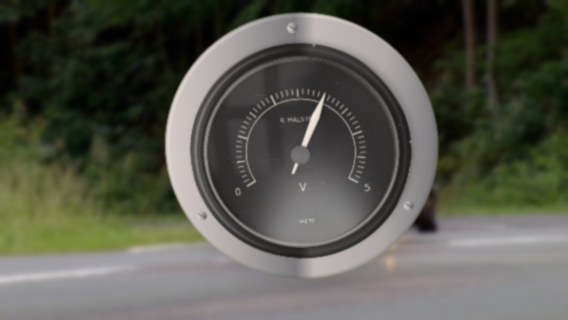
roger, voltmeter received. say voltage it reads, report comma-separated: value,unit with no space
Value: 3,V
